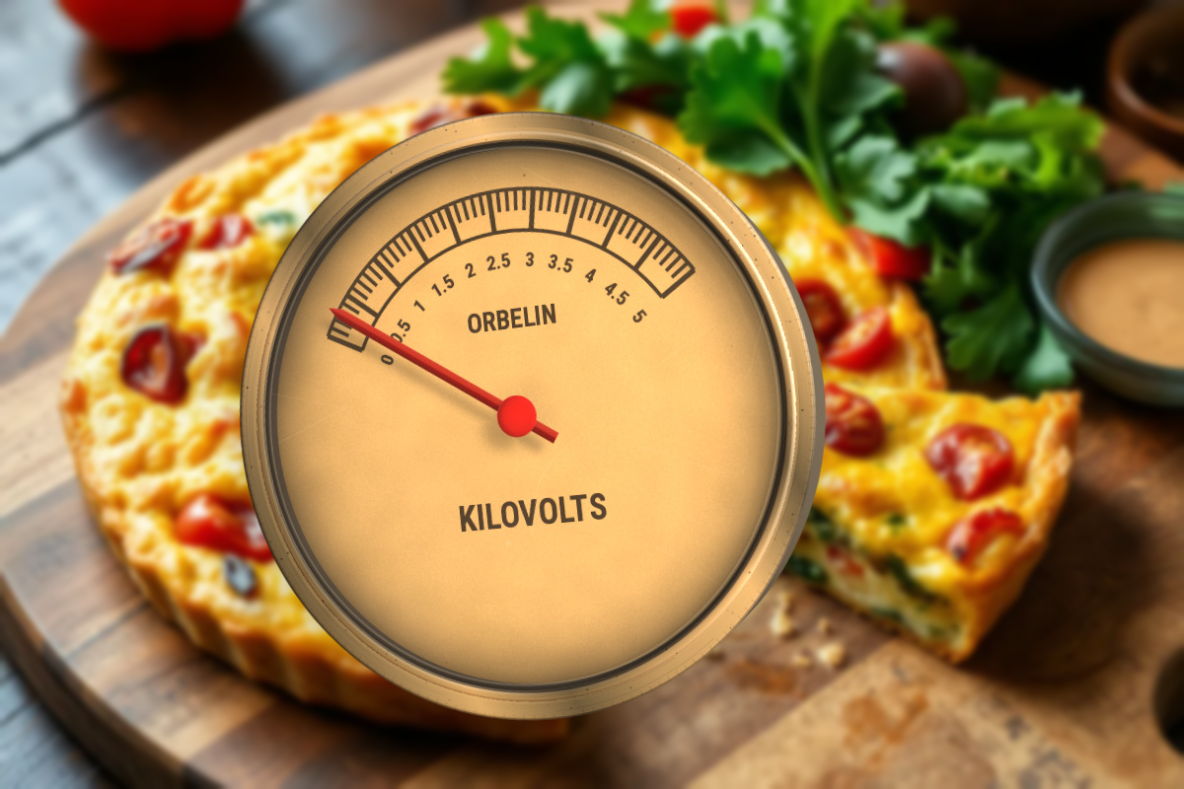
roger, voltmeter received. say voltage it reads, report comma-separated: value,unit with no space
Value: 0.3,kV
